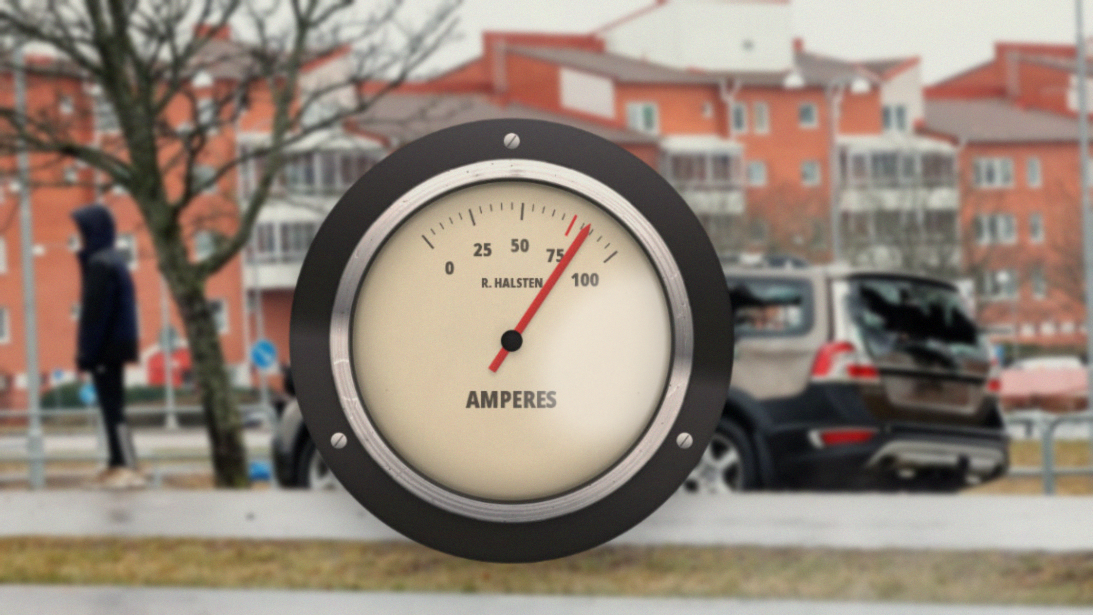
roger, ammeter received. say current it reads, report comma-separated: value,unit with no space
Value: 82.5,A
